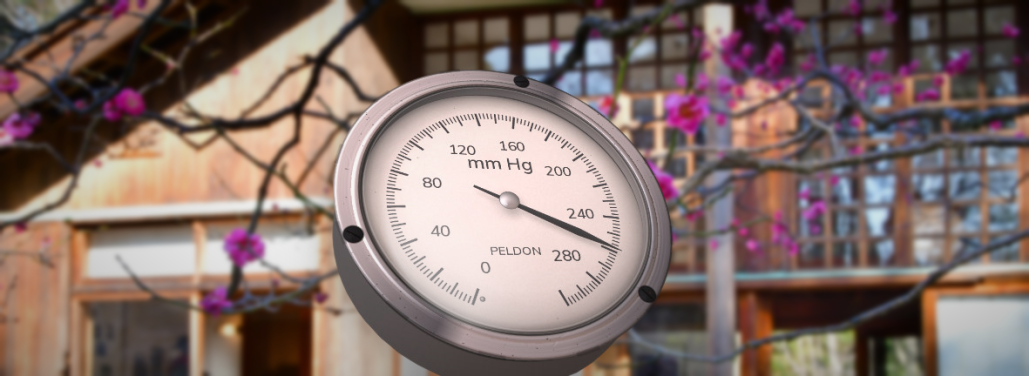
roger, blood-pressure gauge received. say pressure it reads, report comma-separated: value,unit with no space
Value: 260,mmHg
